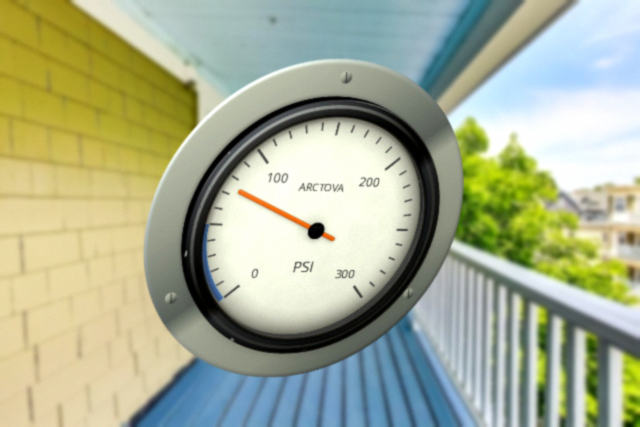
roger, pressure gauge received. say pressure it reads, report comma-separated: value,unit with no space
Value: 75,psi
